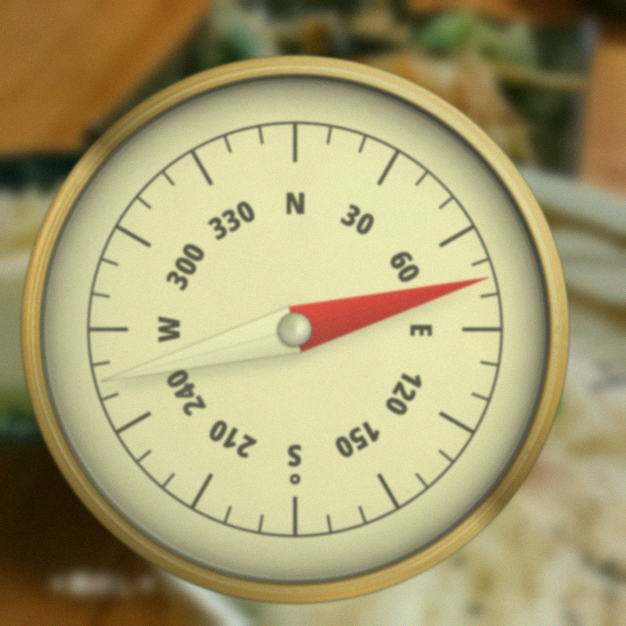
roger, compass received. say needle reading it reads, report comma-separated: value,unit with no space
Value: 75,°
